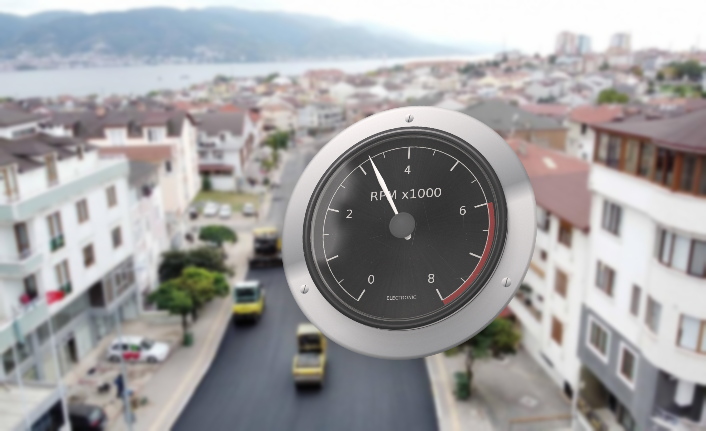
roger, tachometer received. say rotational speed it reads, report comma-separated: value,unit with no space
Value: 3250,rpm
